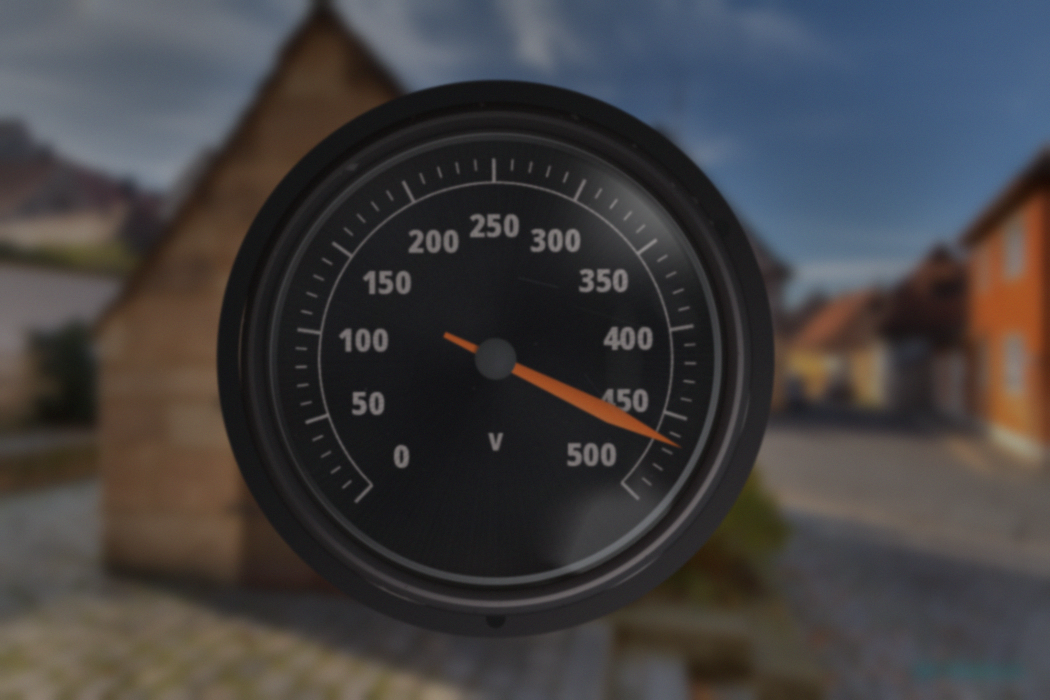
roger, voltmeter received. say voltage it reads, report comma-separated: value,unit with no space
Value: 465,V
